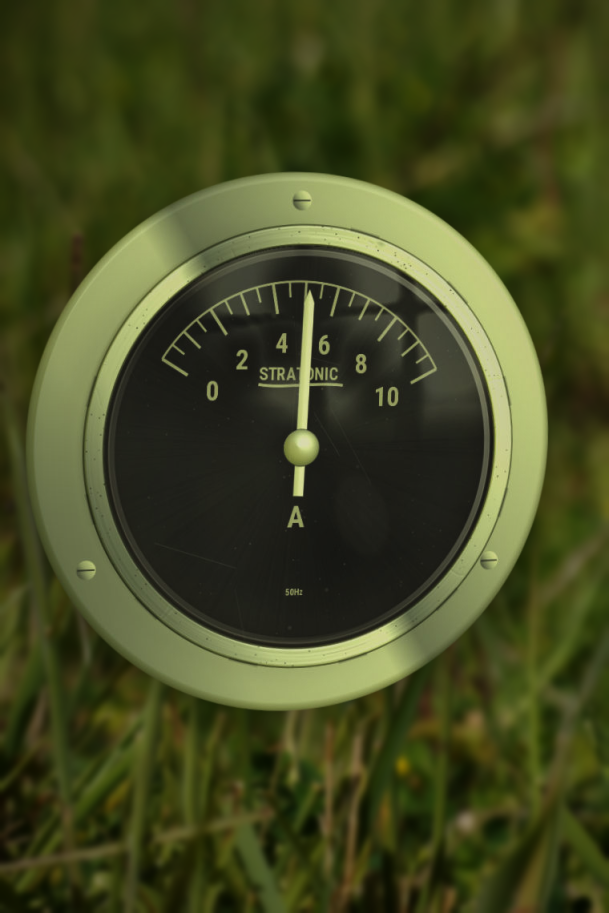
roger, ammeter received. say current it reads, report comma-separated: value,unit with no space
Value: 5,A
